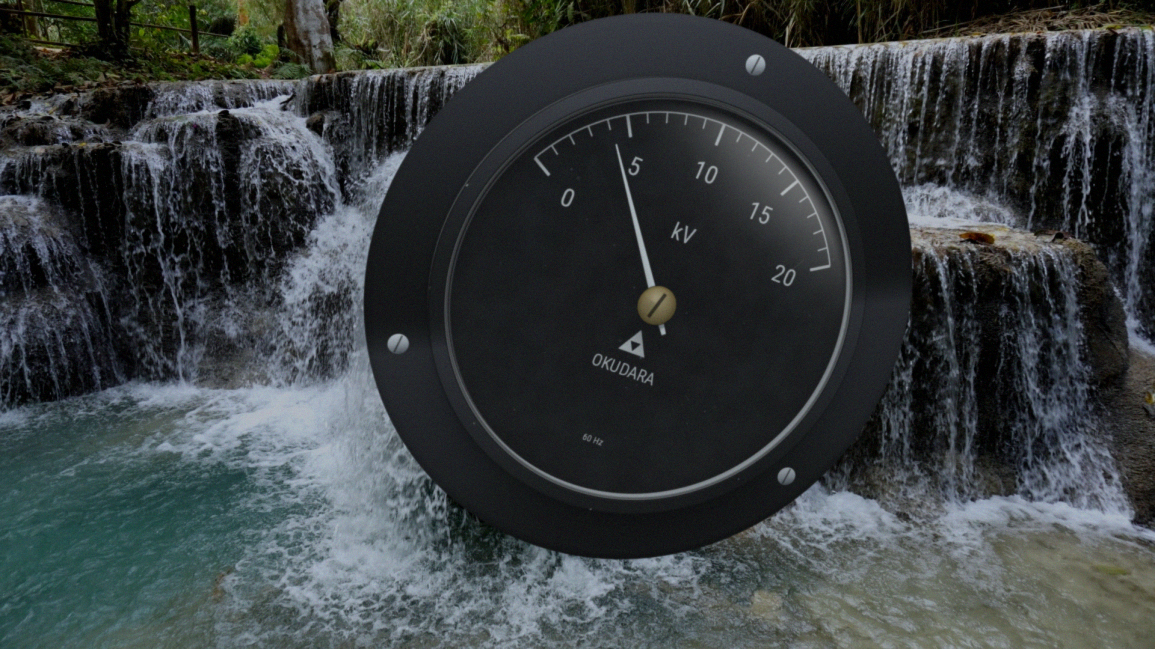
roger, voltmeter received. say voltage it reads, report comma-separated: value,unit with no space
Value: 4,kV
